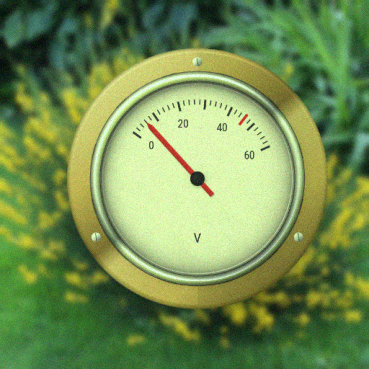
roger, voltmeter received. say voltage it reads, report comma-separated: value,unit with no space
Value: 6,V
